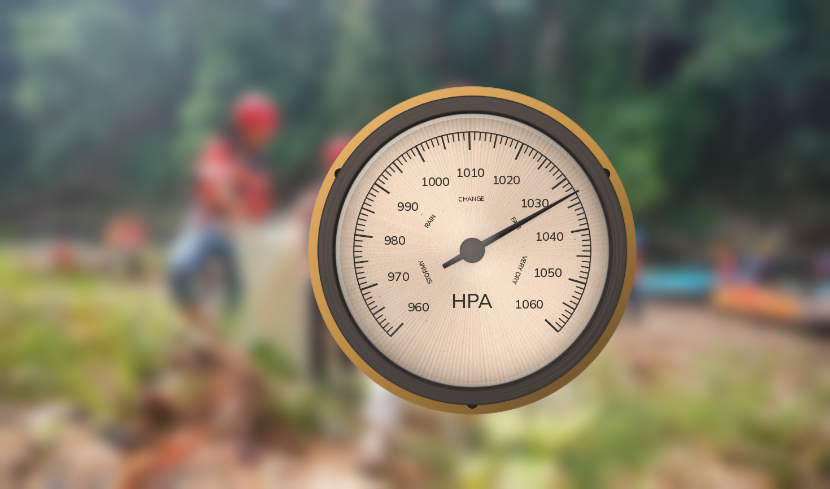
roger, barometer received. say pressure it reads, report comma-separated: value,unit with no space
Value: 1033,hPa
